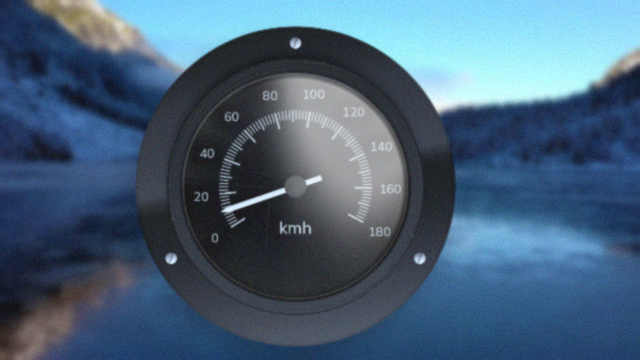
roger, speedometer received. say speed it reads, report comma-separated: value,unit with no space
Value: 10,km/h
